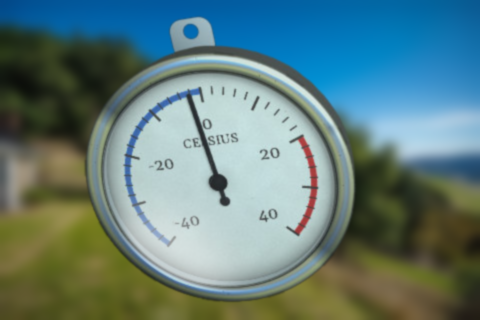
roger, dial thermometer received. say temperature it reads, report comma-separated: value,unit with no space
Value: -2,°C
